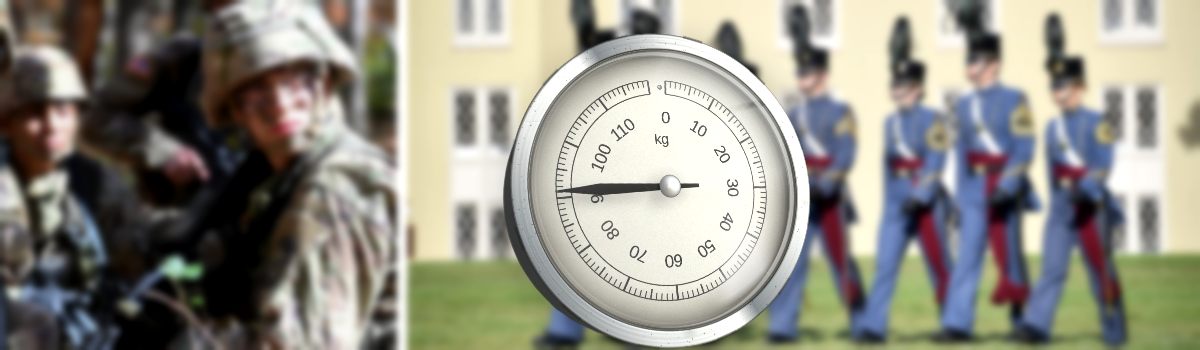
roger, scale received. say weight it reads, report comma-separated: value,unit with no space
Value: 91,kg
